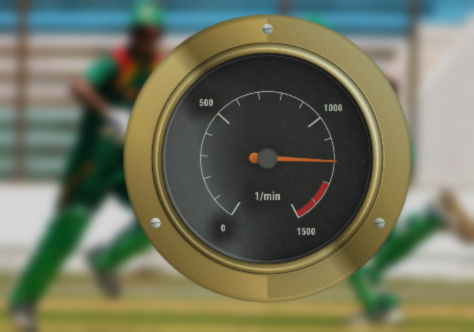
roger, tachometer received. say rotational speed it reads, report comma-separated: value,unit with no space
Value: 1200,rpm
